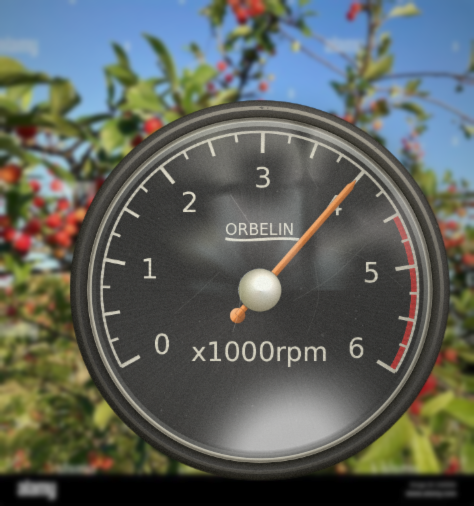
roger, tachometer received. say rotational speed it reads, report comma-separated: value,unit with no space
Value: 4000,rpm
